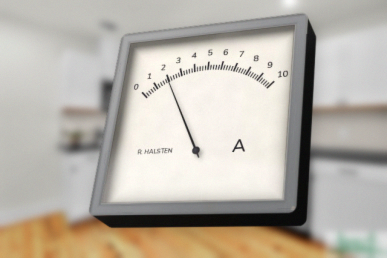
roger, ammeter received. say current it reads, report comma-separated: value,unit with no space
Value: 2,A
